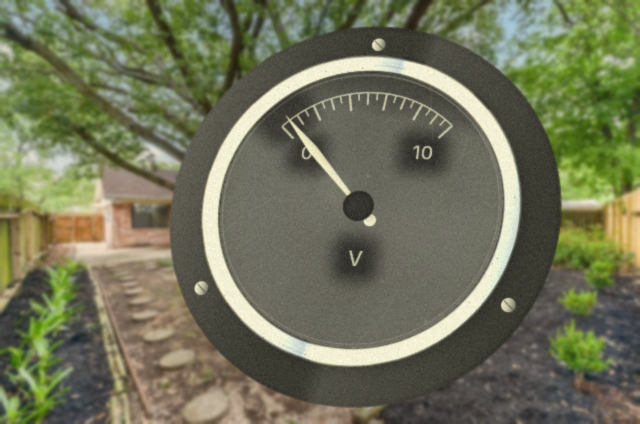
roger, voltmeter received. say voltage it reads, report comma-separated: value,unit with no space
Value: 0.5,V
